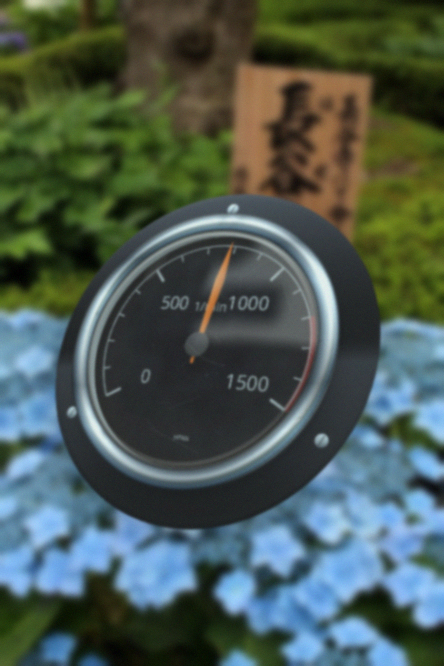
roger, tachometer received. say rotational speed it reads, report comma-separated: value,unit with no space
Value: 800,rpm
